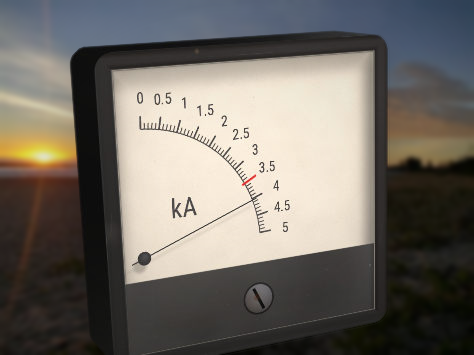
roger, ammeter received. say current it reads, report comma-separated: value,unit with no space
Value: 4,kA
